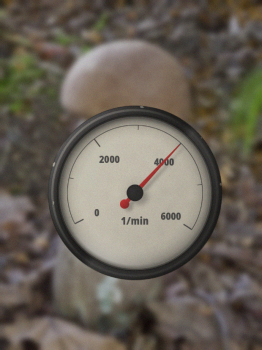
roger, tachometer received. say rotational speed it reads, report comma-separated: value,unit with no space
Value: 4000,rpm
